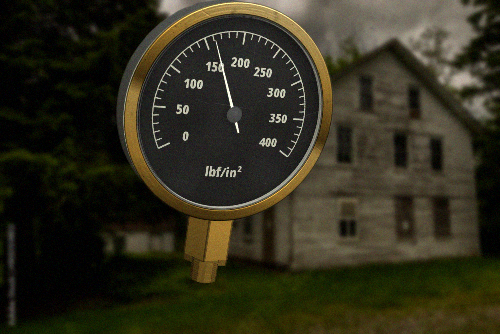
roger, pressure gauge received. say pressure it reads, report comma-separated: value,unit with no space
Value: 160,psi
